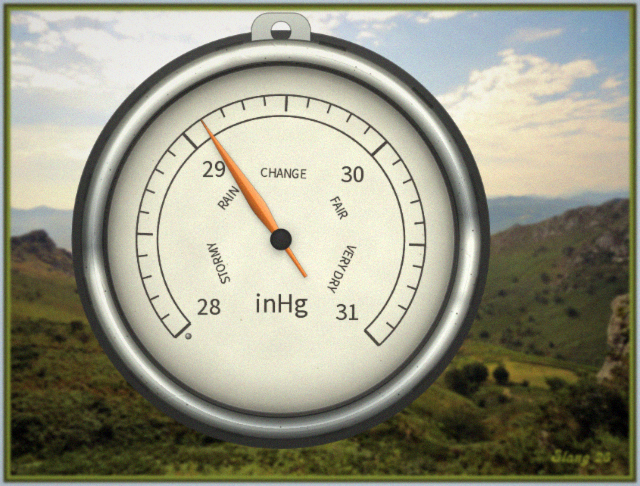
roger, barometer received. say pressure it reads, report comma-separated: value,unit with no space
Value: 29.1,inHg
